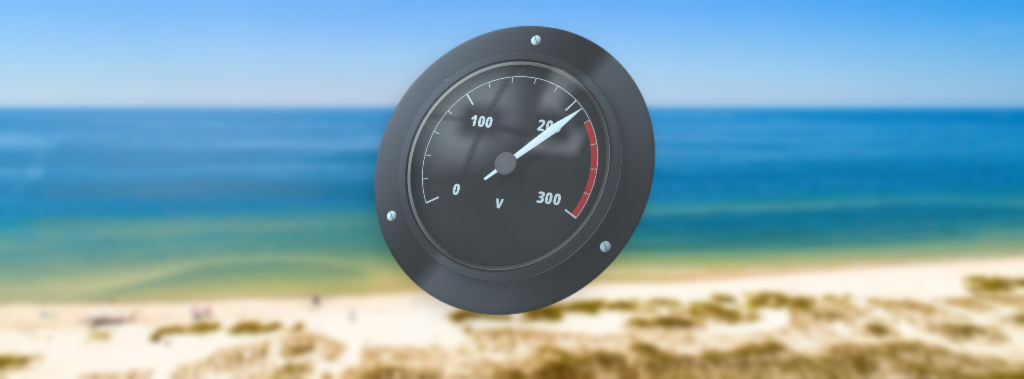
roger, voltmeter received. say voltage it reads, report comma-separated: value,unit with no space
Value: 210,V
